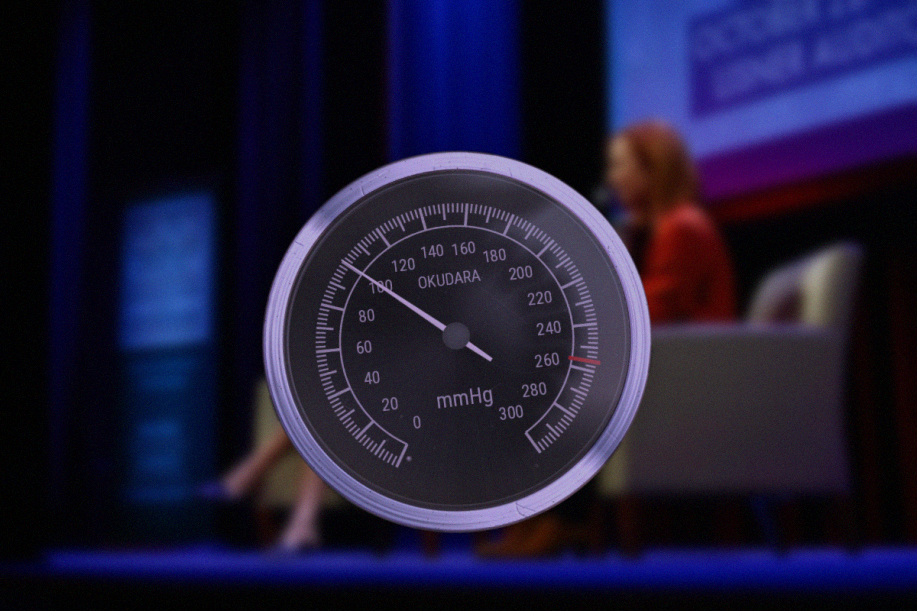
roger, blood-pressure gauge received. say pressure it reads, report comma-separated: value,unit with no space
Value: 100,mmHg
